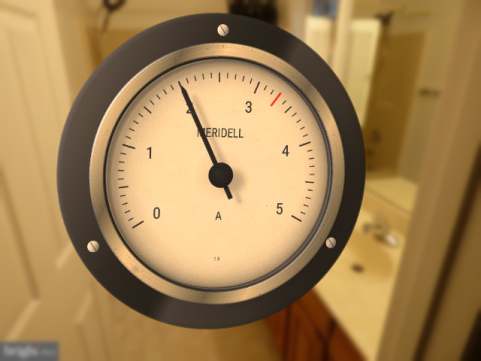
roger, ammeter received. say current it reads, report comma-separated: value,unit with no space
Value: 2,A
